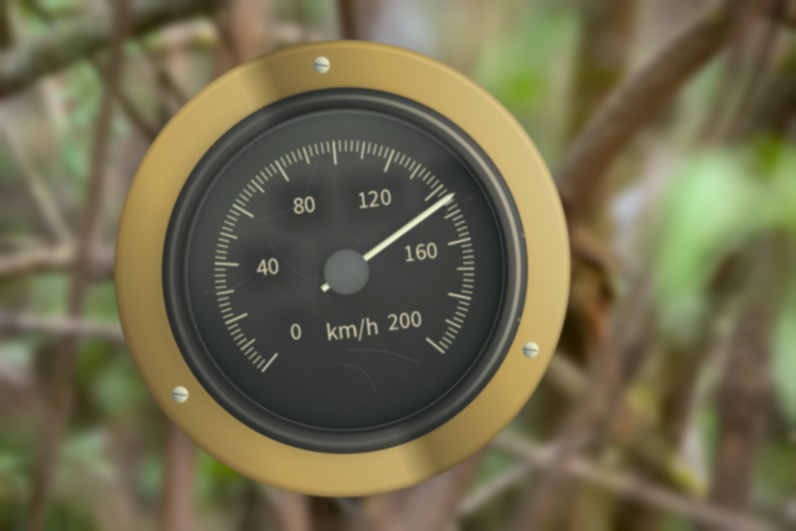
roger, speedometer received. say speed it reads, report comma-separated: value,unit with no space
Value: 144,km/h
